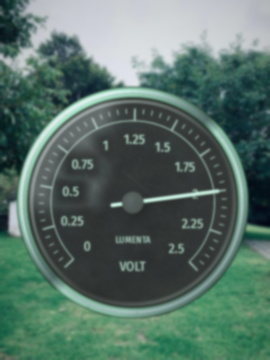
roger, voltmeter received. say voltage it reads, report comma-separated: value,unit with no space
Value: 2,V
